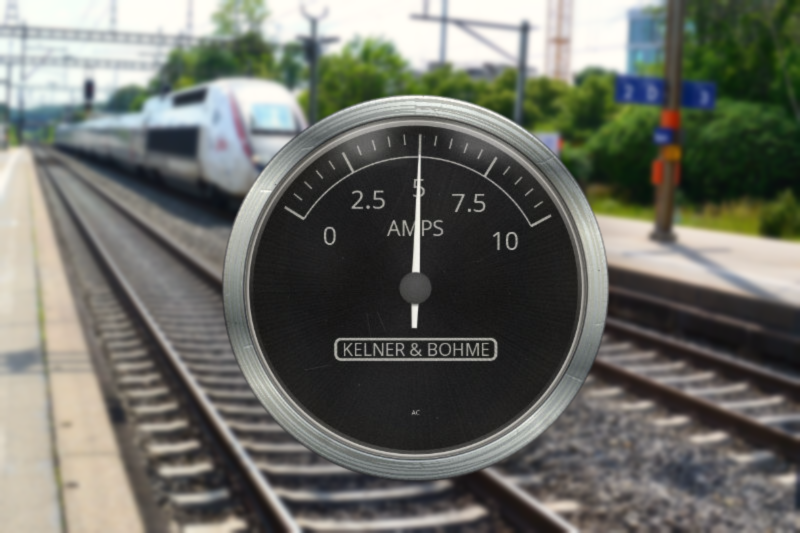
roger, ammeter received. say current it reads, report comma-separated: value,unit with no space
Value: 5,A
